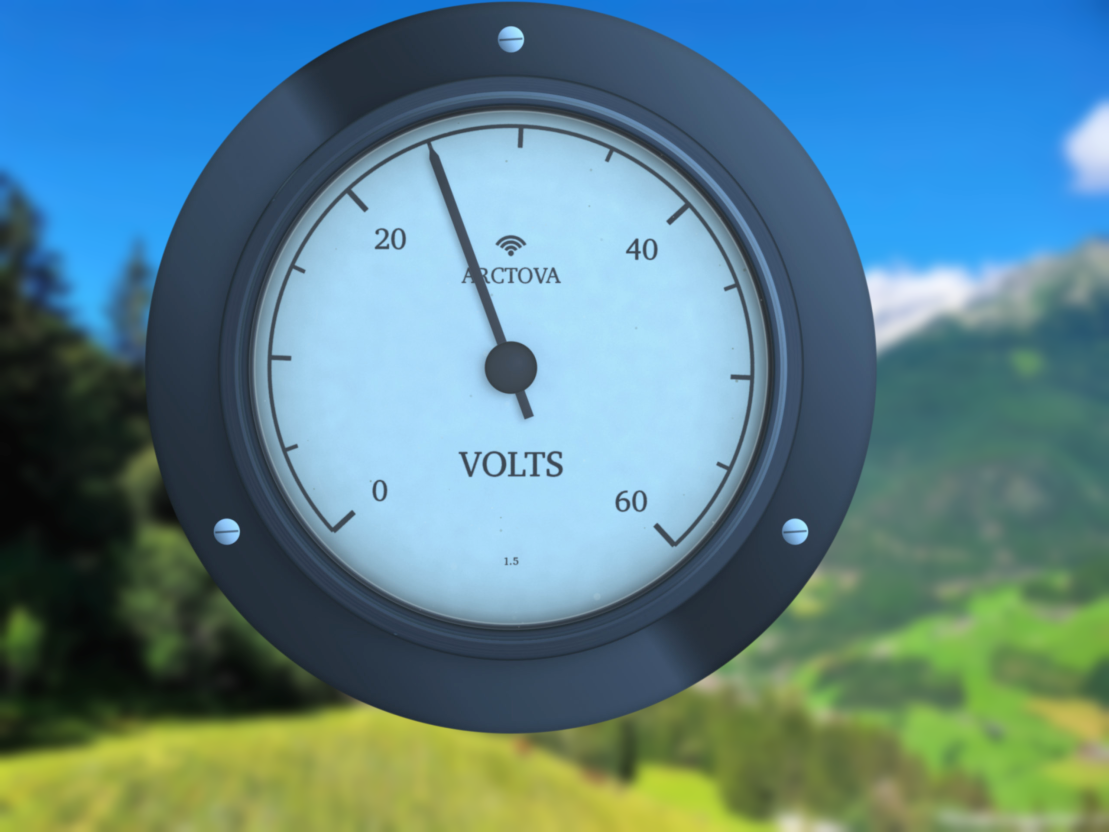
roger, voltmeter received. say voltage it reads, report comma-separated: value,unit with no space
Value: 25,V
